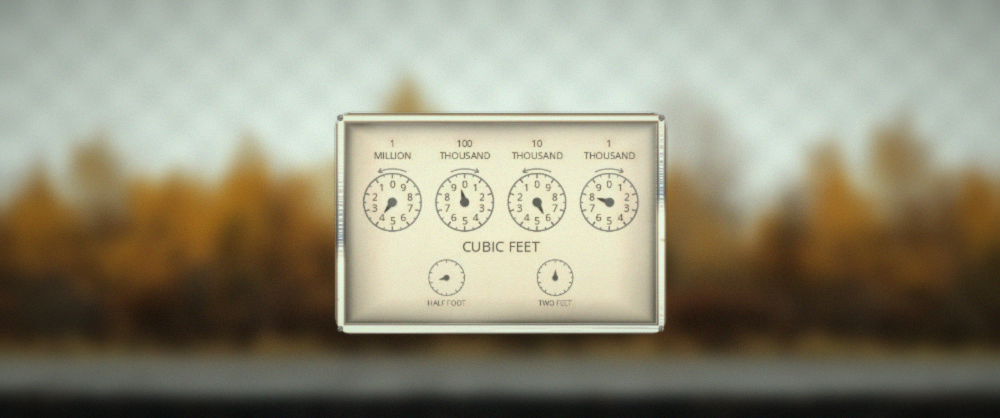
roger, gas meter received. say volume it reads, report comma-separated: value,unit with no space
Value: 395800,ft³
